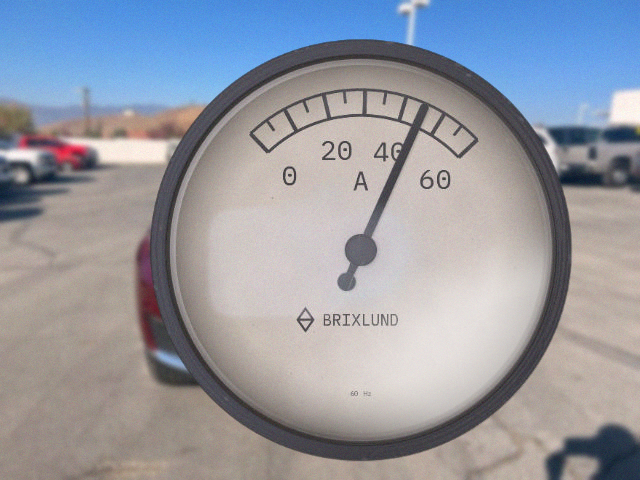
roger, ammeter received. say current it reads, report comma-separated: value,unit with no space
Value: 45,A
